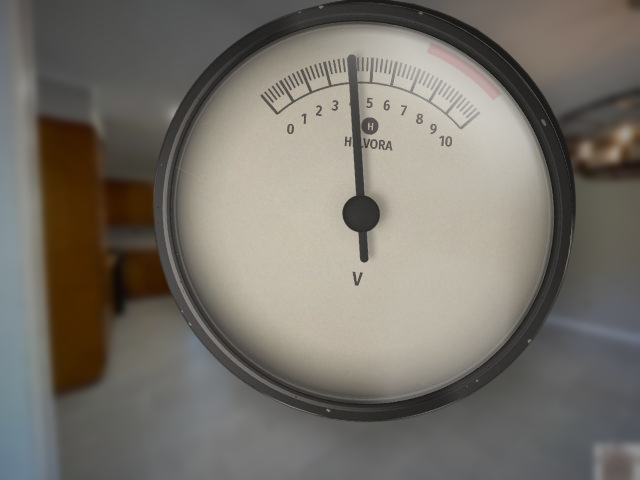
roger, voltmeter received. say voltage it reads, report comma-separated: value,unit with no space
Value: 4.2,V
